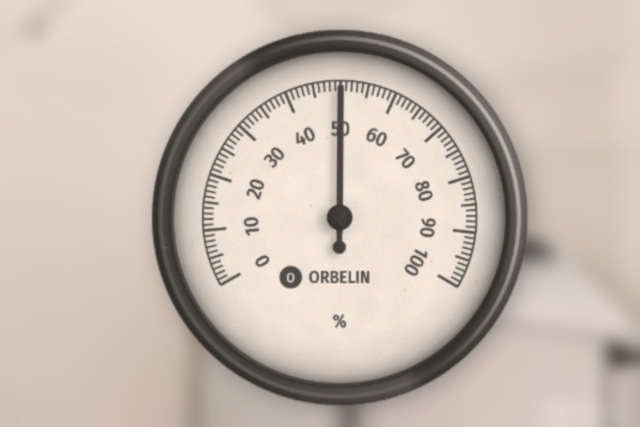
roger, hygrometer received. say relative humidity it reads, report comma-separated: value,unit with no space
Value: 50,%
